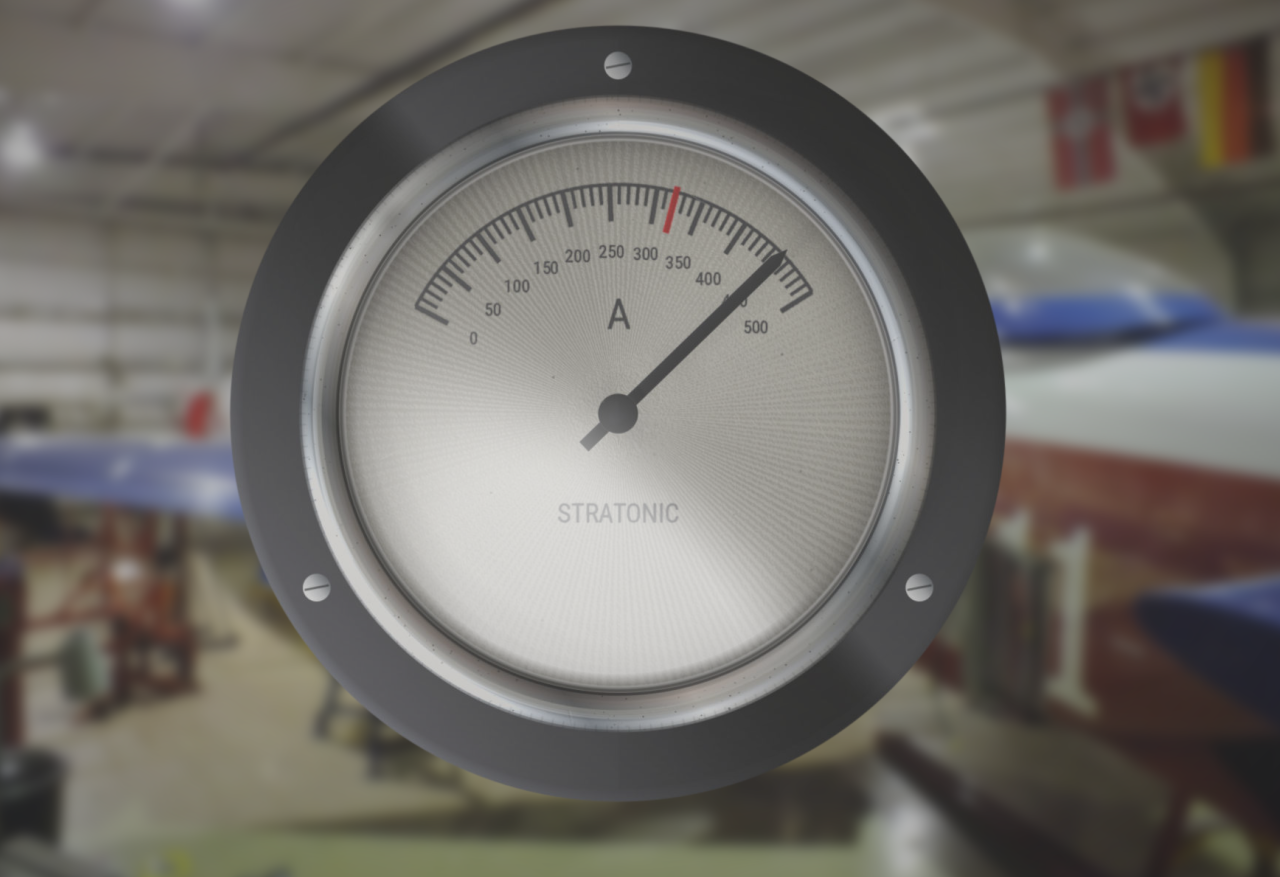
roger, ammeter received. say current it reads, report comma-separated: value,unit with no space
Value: 450,A
